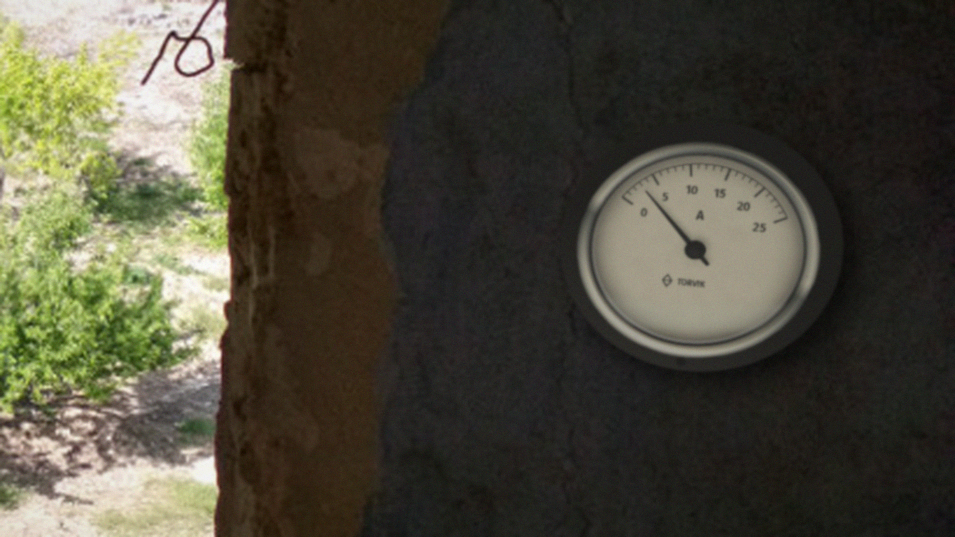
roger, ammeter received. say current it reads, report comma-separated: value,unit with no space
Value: 3,A
